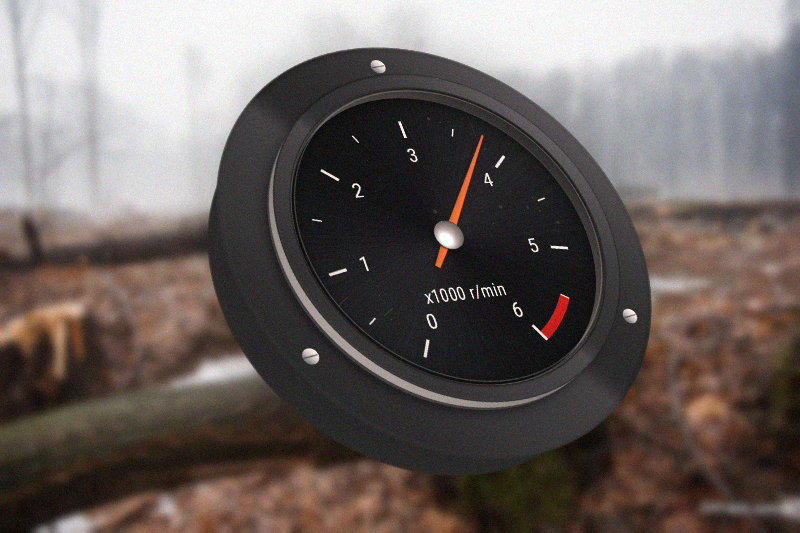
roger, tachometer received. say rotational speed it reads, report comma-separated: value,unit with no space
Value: 3750,rpm
